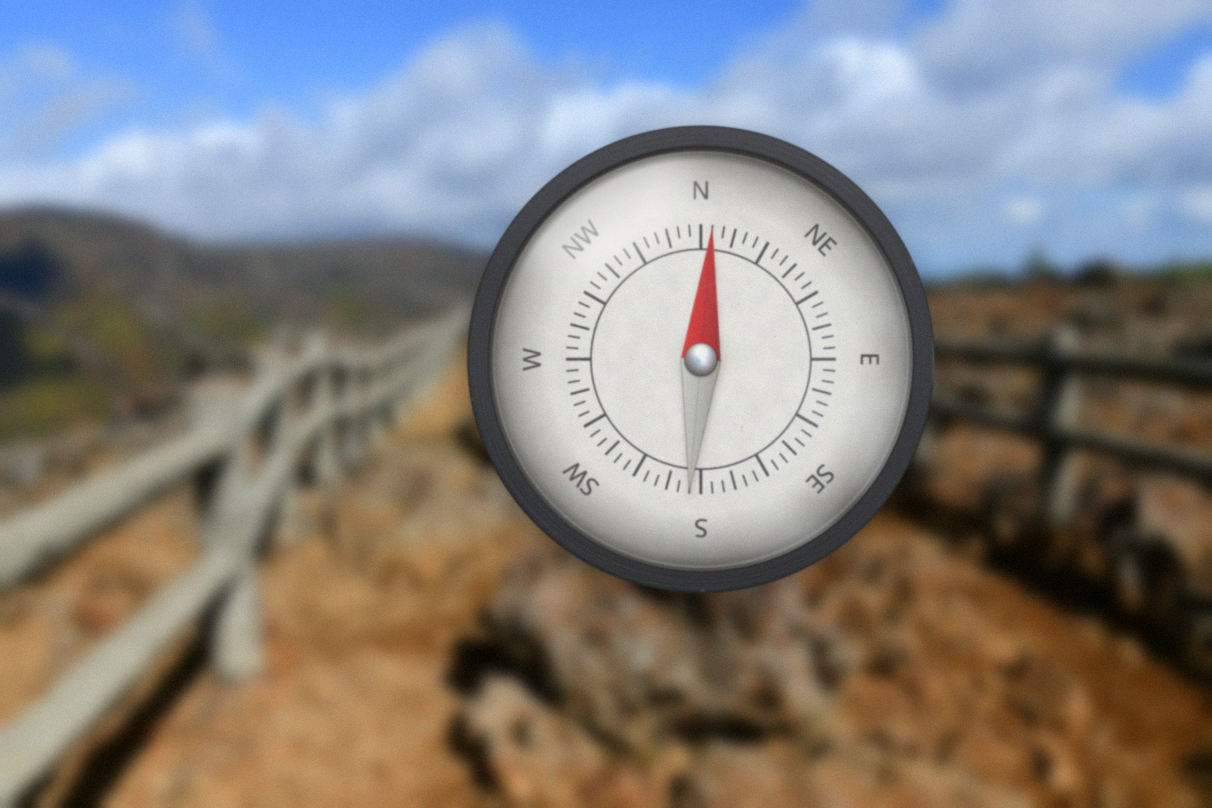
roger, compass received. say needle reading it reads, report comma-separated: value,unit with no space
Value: 5,°
